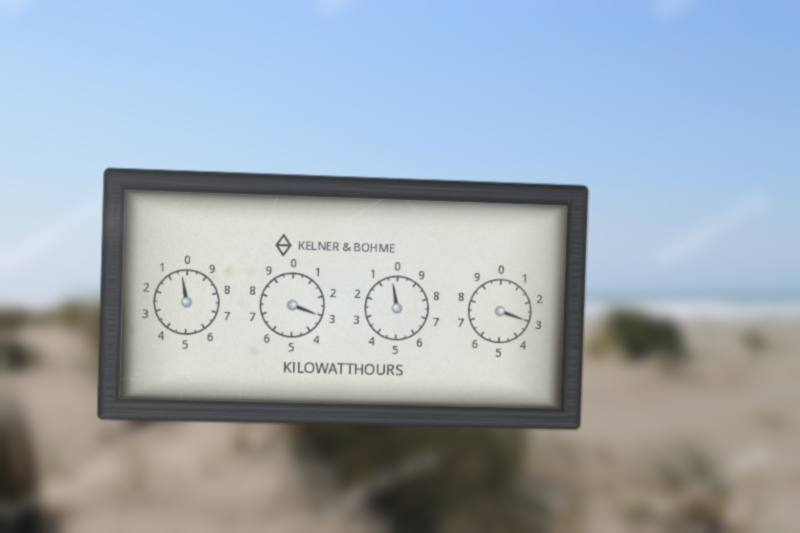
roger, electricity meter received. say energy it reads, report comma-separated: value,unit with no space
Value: 303,kWh
